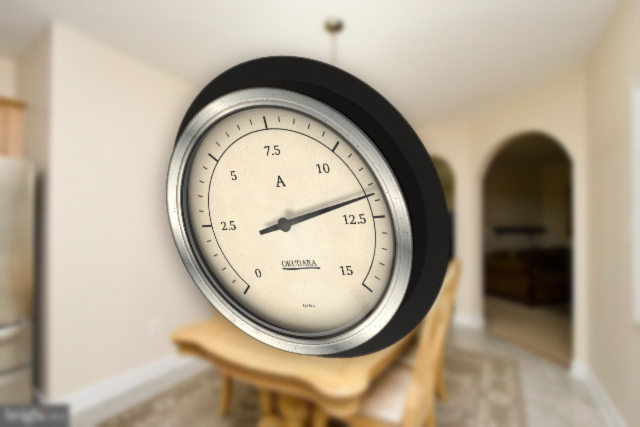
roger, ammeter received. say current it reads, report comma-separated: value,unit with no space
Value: 11.75,A
